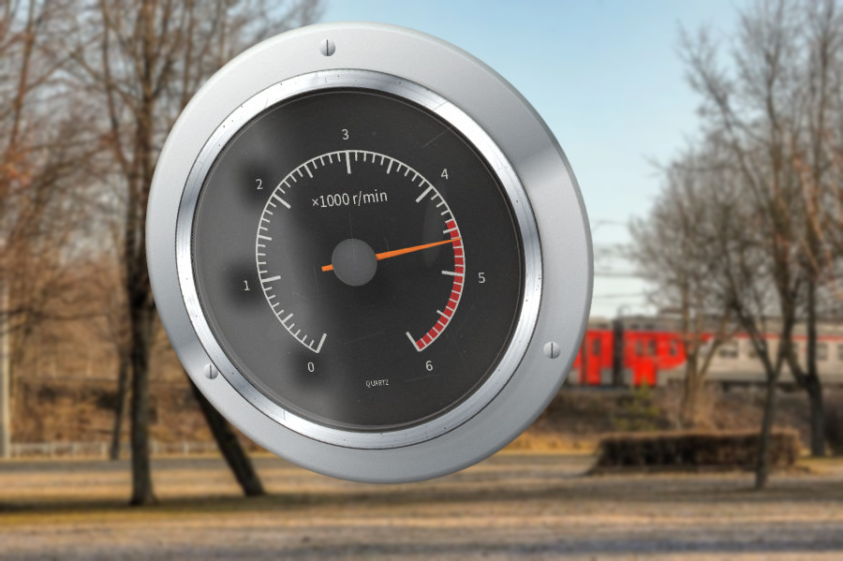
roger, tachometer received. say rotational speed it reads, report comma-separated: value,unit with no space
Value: 4600,rpm
